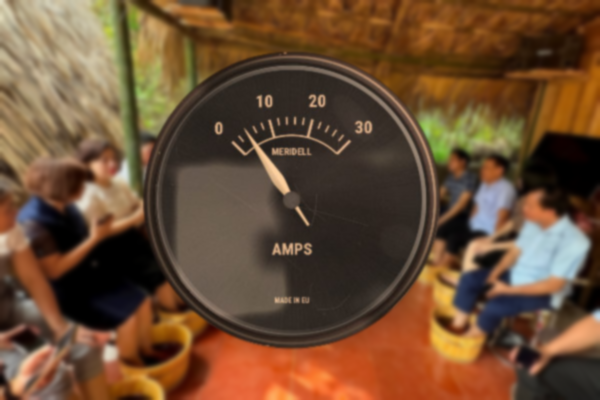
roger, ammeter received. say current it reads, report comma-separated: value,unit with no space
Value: 4,A
